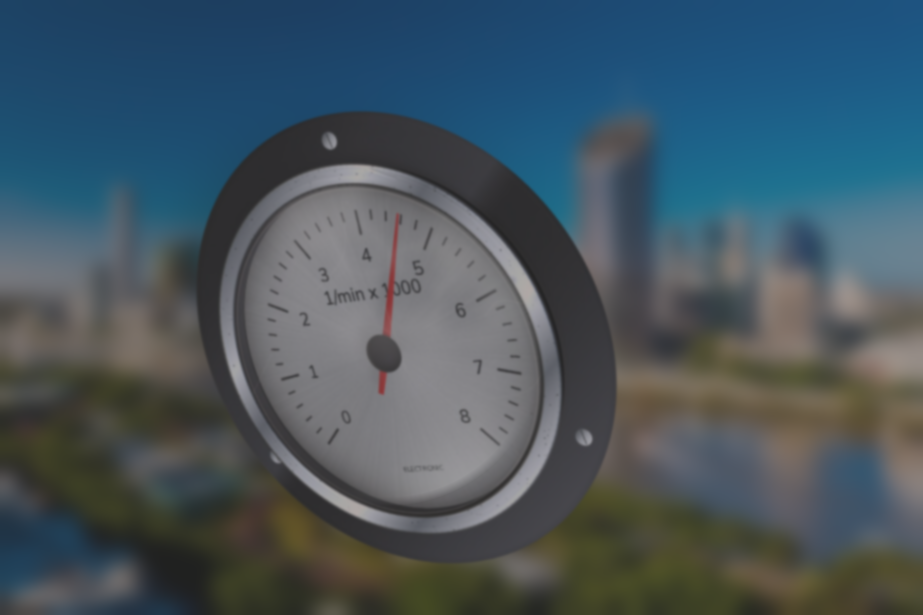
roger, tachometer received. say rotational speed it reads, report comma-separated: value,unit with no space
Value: 4600,rpm
